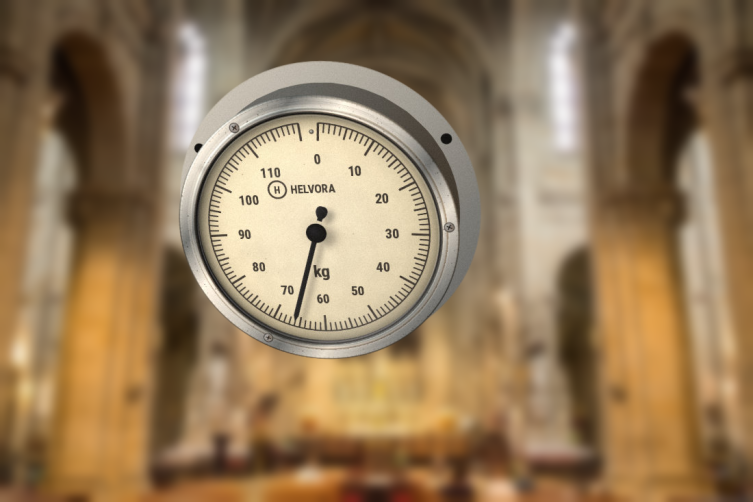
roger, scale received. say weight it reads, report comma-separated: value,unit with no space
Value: 66,kg
